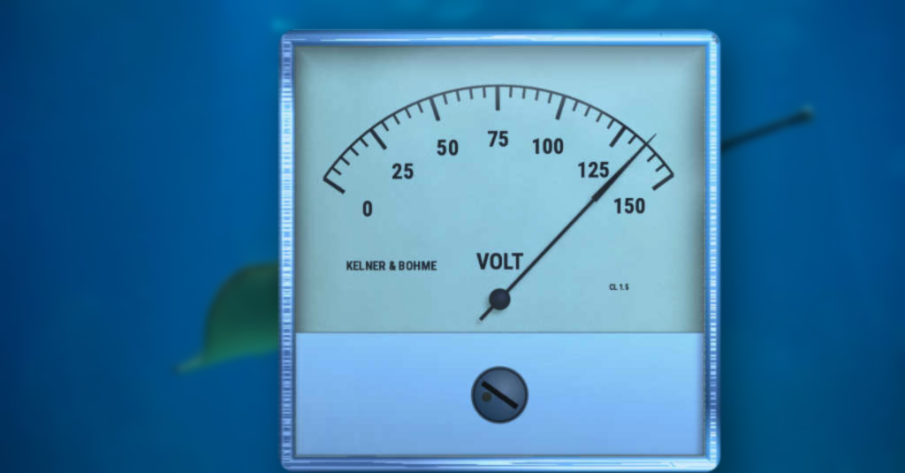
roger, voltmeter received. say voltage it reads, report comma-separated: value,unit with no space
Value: 135,V
